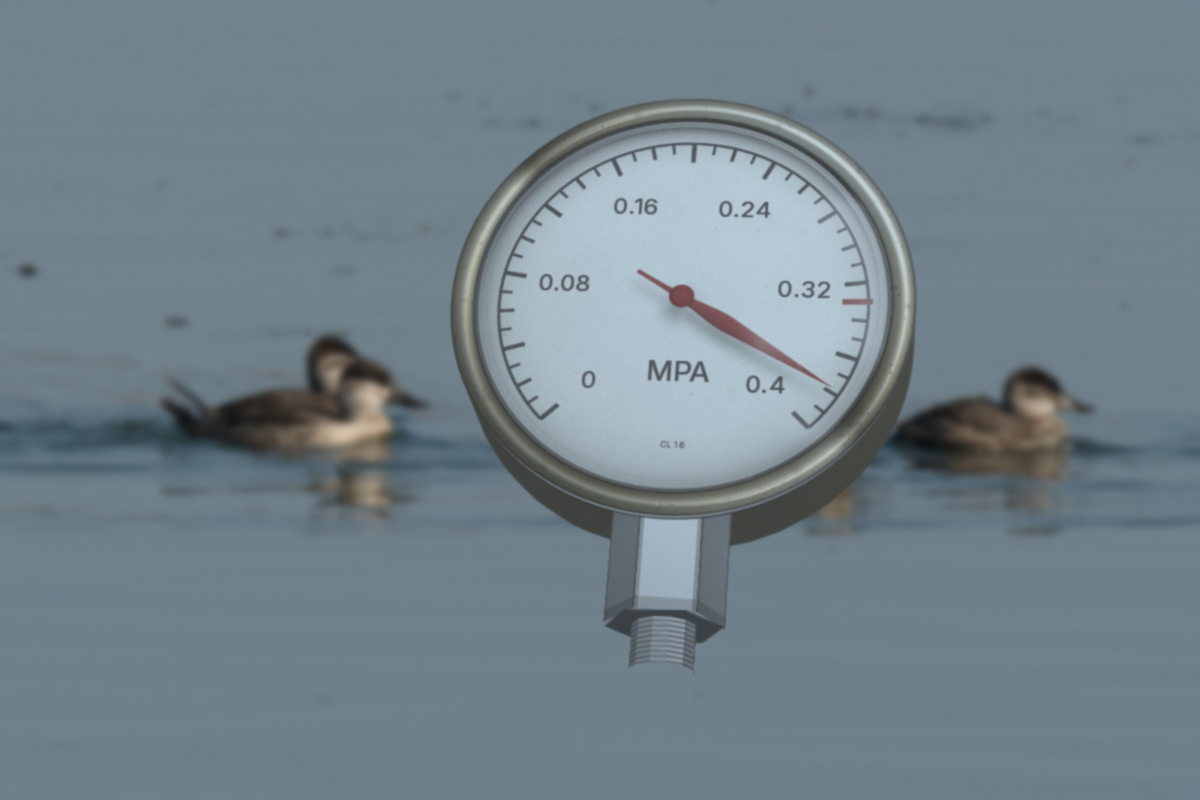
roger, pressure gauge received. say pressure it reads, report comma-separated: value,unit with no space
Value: 0.38,MPa
